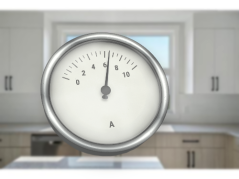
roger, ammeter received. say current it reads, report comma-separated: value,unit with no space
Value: 6.5,A
